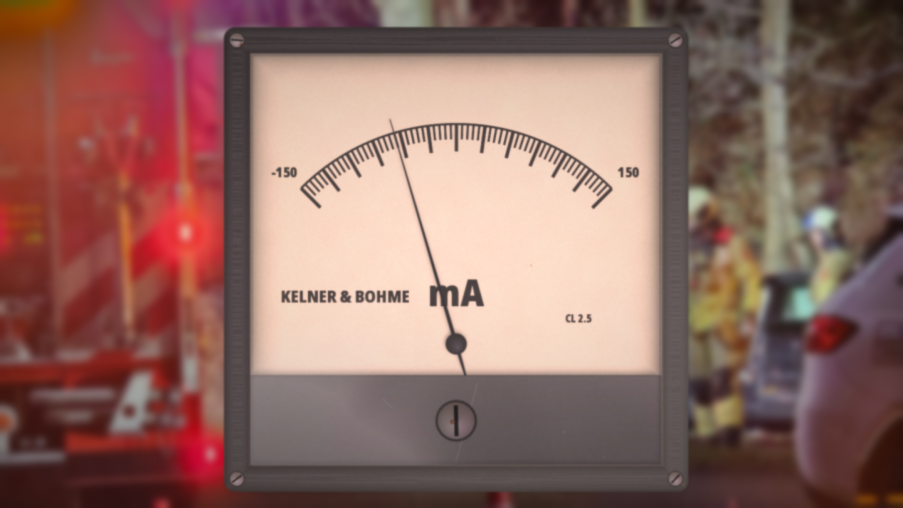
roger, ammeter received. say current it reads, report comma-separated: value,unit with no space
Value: -55,mA
